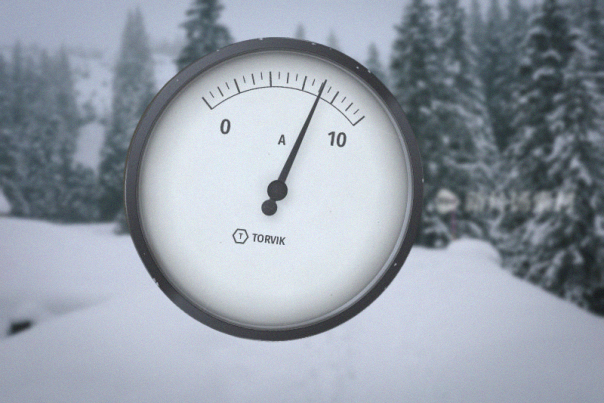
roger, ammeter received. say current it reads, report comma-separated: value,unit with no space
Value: 7,A
